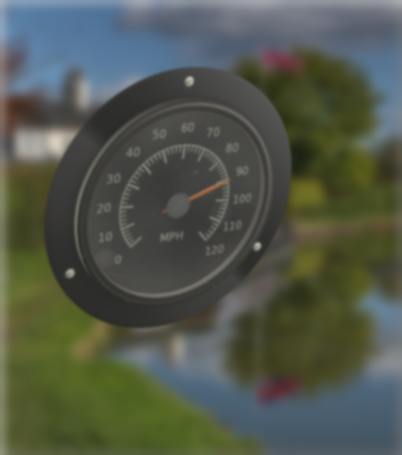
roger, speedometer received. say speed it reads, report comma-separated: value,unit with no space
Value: 90,mph
